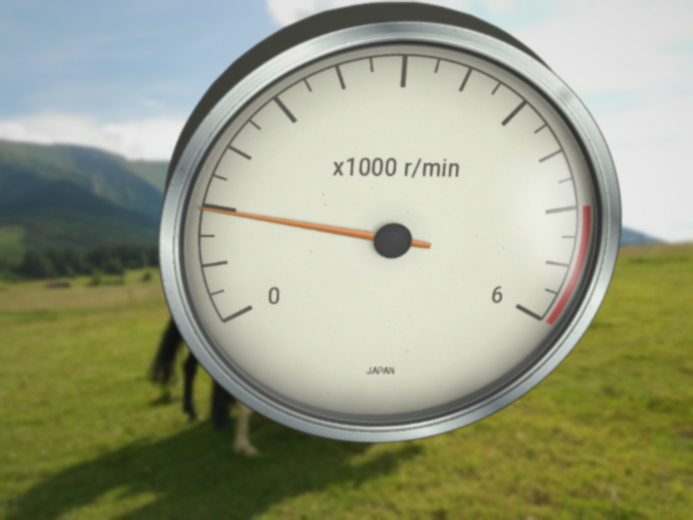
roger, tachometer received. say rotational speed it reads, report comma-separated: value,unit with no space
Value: 1000,rpm
